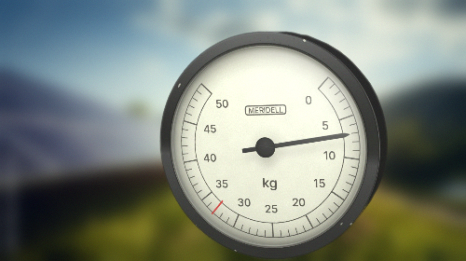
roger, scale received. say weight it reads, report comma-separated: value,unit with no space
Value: 7,kg
